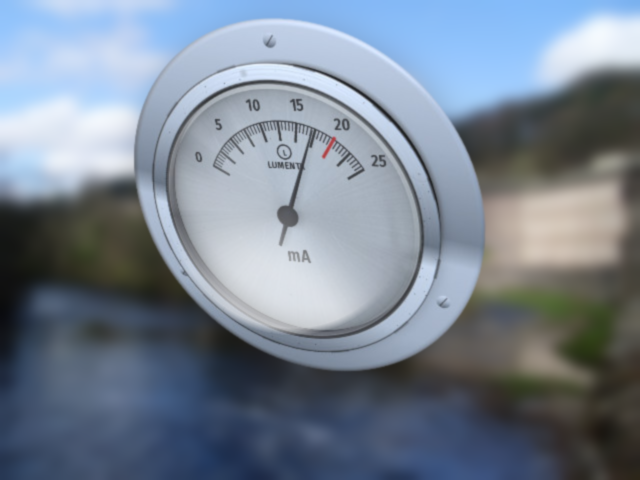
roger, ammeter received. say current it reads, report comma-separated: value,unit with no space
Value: 17.5,mA
